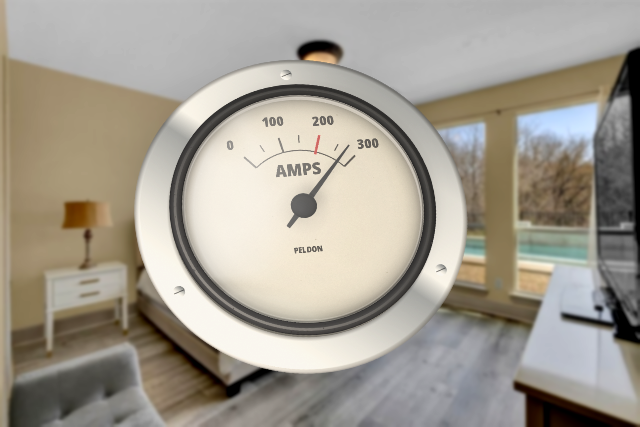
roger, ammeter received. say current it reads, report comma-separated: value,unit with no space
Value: 275,A
